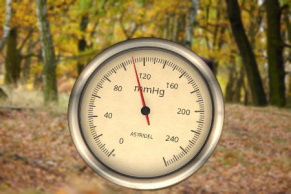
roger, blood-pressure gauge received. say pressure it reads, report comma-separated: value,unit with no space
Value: 110,mmHg
